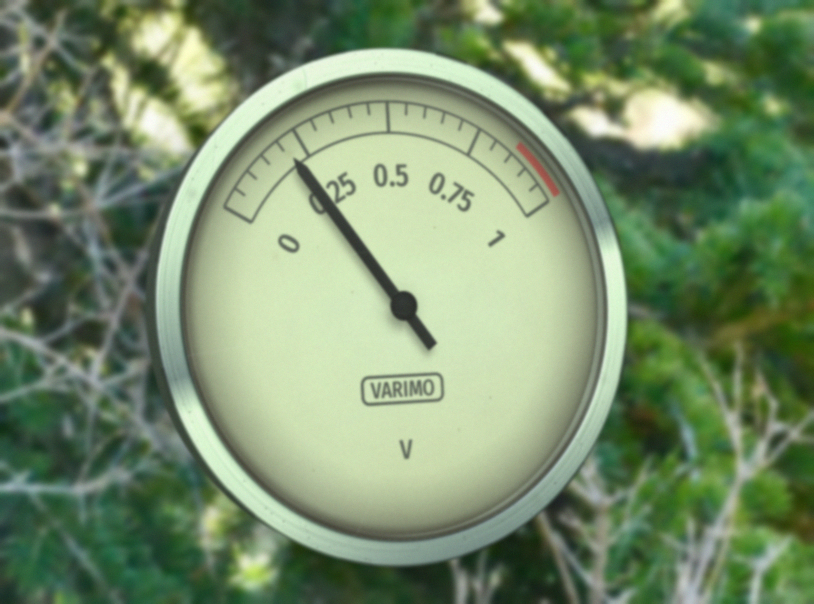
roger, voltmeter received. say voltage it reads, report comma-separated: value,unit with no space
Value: 0.2,V
